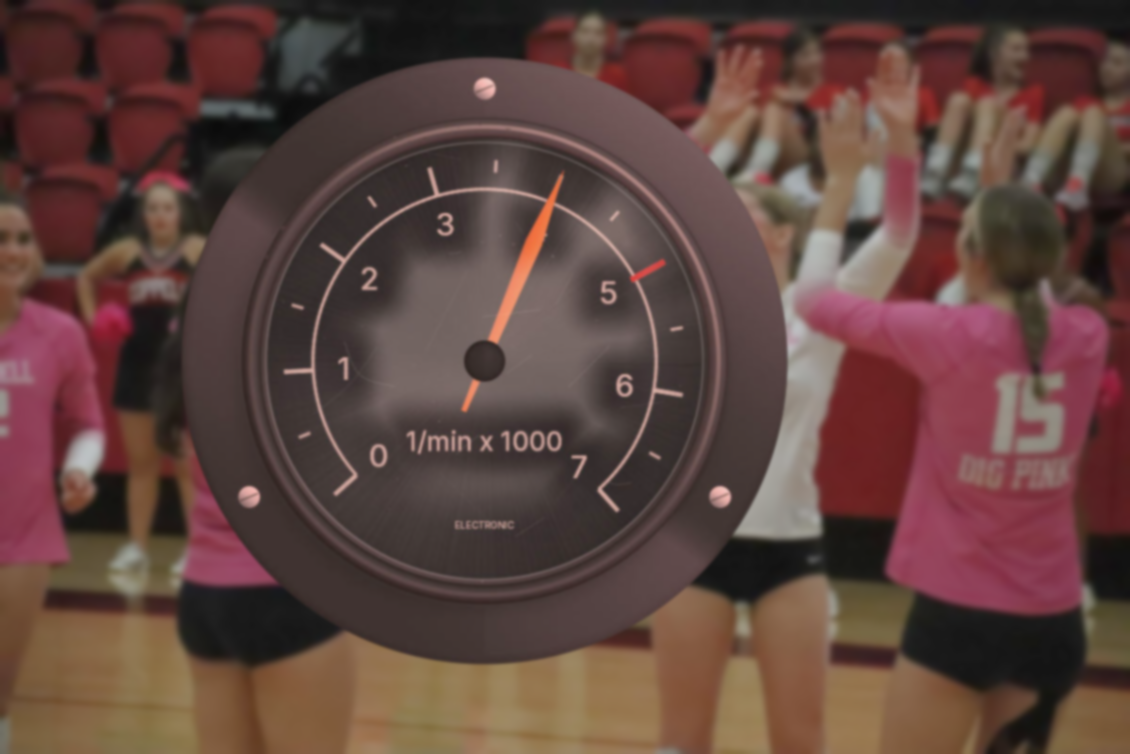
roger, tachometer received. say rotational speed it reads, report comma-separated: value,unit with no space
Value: 4000,rpm
